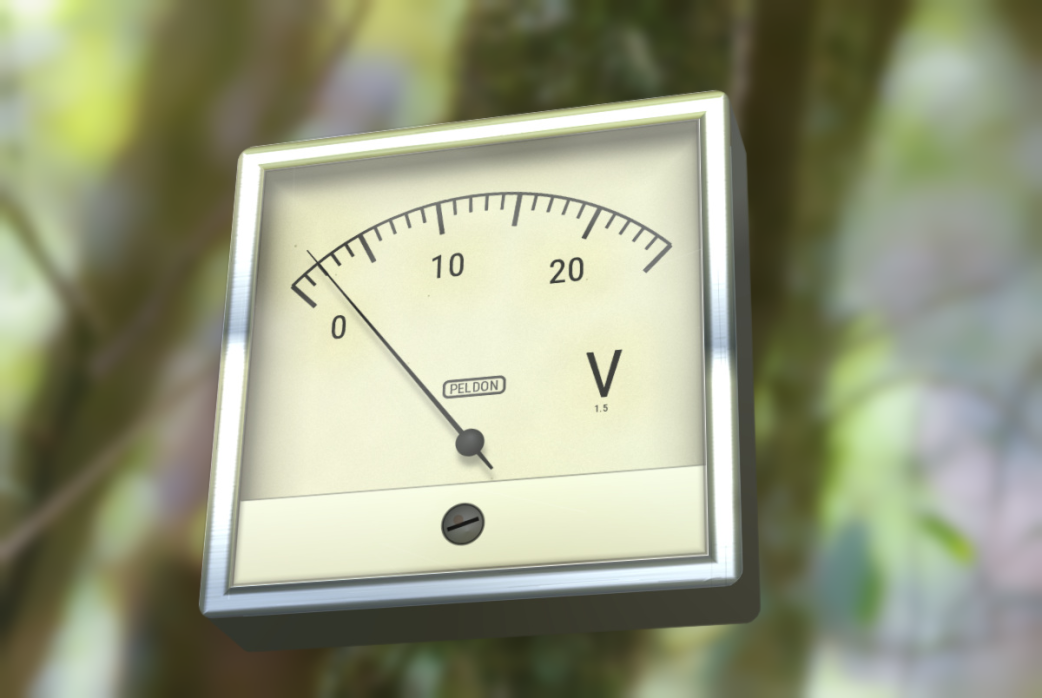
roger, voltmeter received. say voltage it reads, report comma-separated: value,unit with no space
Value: 2,V
